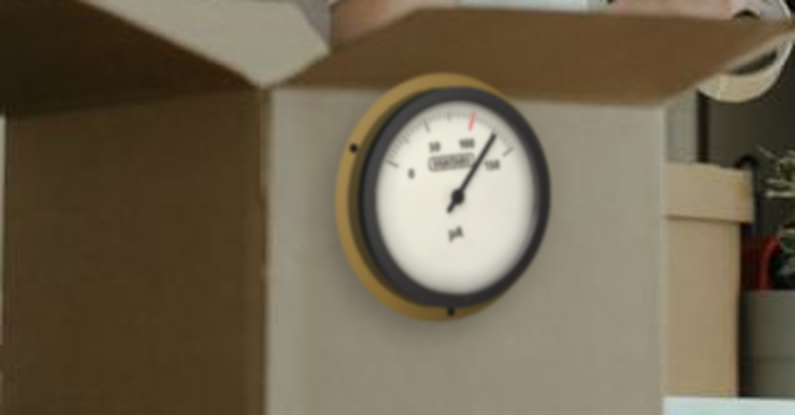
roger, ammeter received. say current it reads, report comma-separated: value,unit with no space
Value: 125,µA
